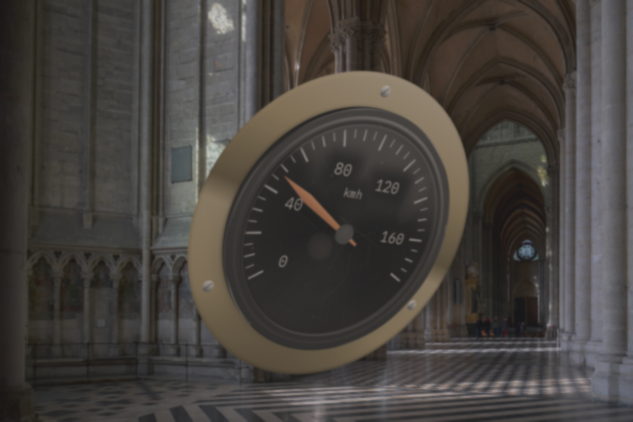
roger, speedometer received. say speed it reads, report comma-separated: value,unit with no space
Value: 47.5,km/h
